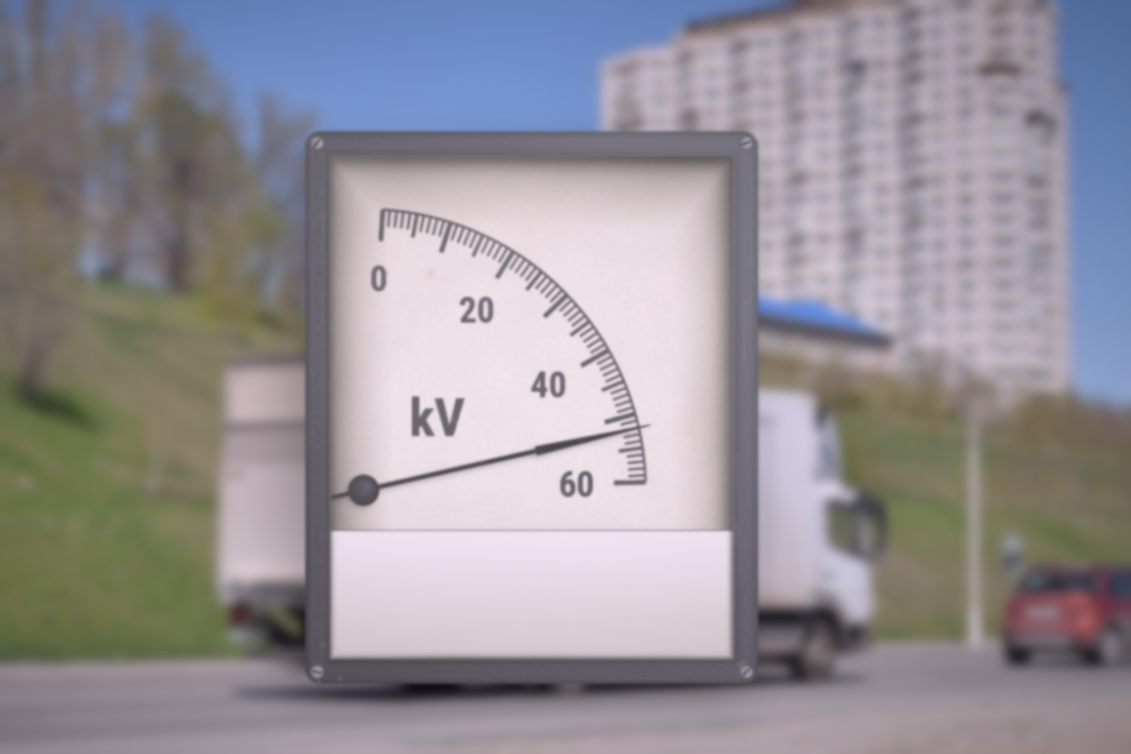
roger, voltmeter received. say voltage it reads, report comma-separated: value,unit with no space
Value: 52,kV
